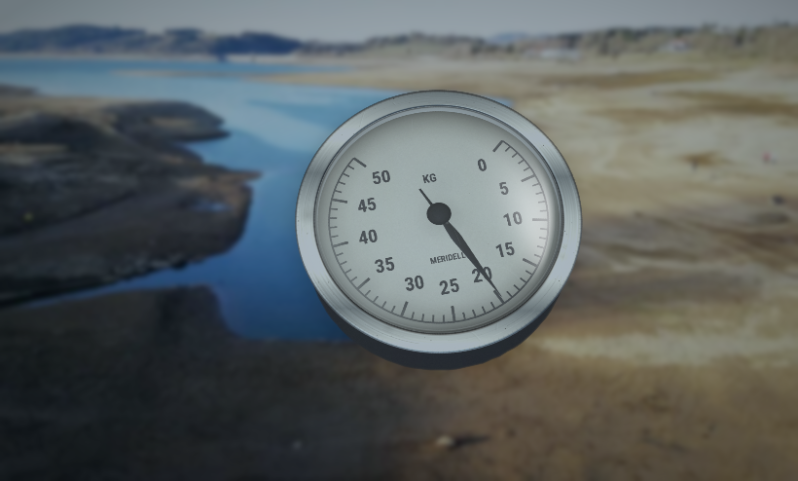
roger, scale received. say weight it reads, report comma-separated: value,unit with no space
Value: 20,kg
